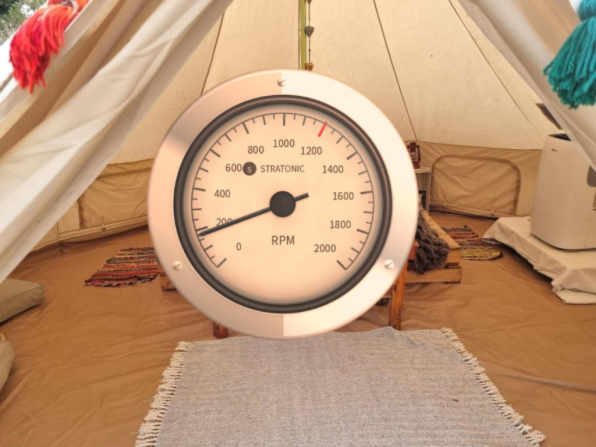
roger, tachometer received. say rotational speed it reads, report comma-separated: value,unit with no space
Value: 175,rpm
